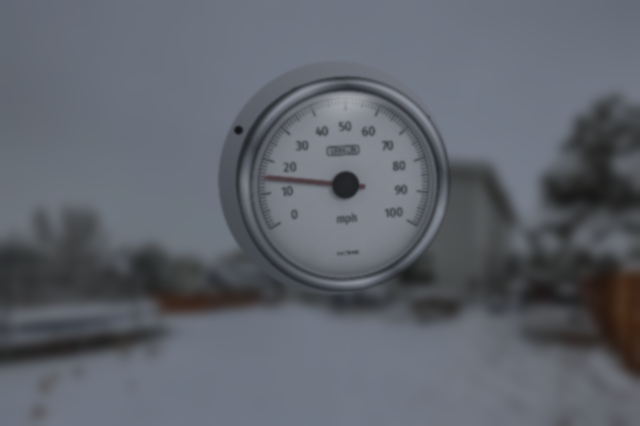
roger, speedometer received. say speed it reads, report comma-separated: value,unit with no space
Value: 15,mph
